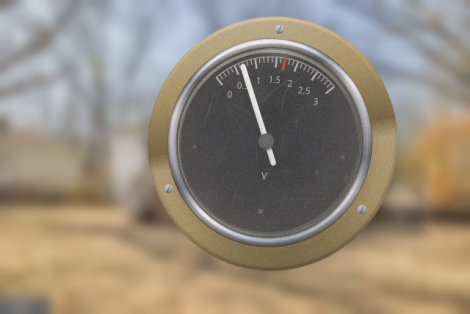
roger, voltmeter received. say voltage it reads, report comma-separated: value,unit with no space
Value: 0.7,V
